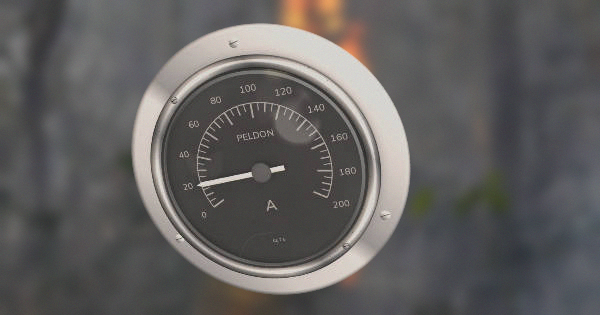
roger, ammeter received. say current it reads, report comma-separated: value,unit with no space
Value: 20,A
